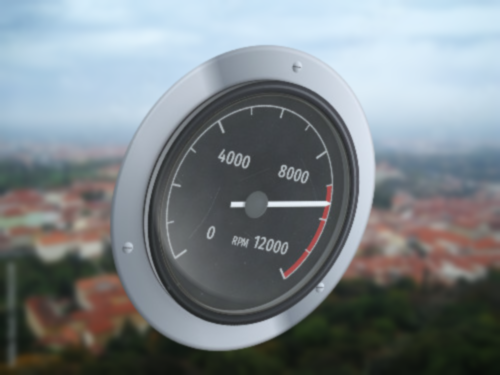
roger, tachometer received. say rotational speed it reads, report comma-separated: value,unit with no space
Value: 9500,rpm
